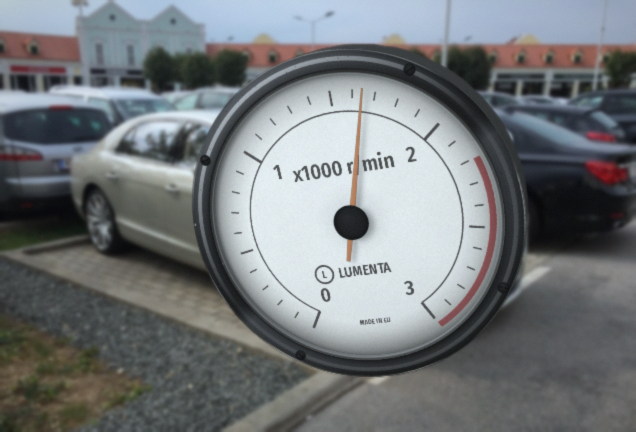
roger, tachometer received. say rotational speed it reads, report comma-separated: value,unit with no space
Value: 1650,rpm
